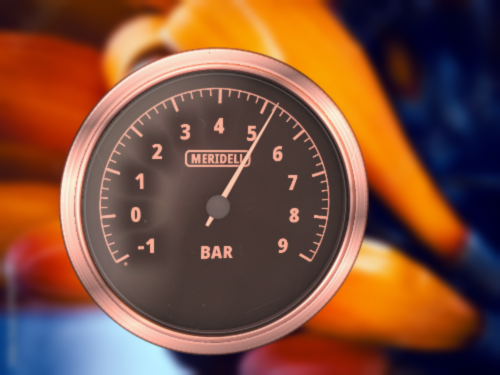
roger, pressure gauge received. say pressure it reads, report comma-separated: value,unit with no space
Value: 5.2,bar
